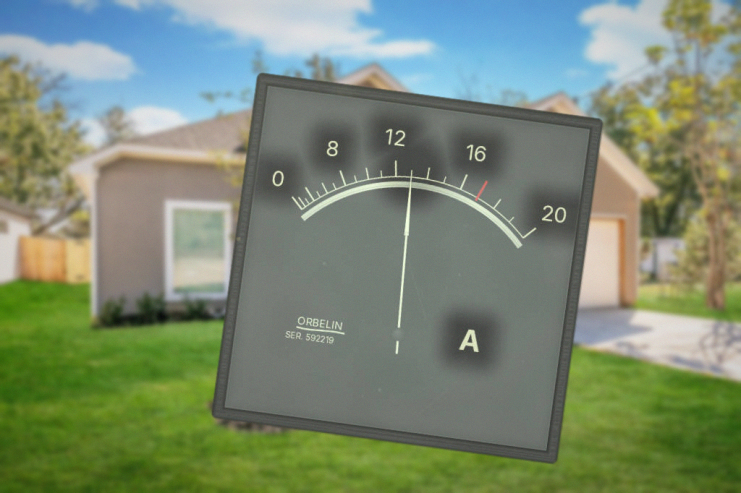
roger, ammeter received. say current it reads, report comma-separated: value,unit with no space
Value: 13,A
